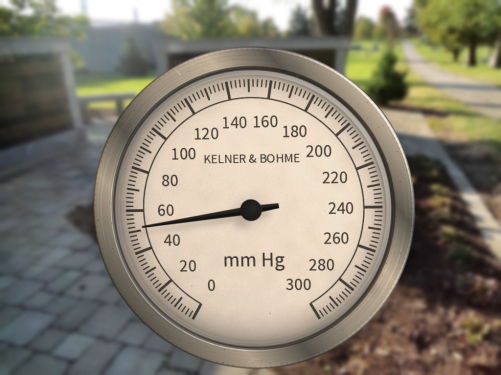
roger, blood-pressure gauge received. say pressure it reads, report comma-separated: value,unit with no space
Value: 52,mmHg
